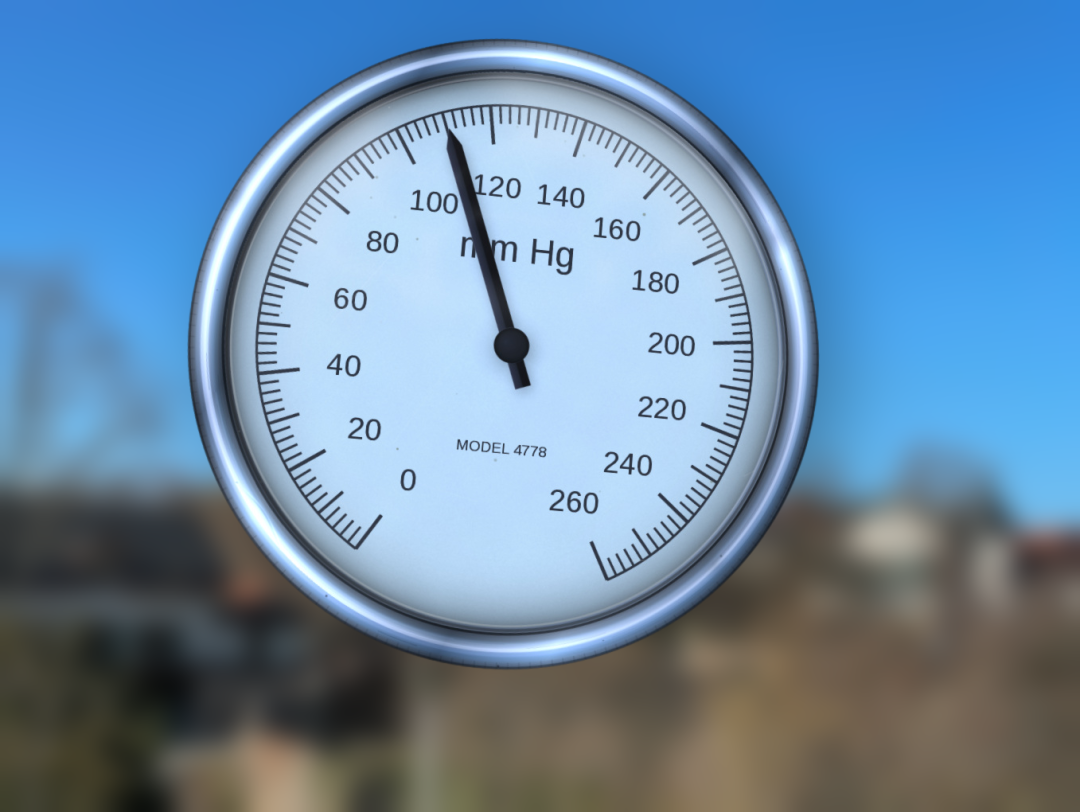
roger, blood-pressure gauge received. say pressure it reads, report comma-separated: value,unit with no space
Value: 110,mmHg
